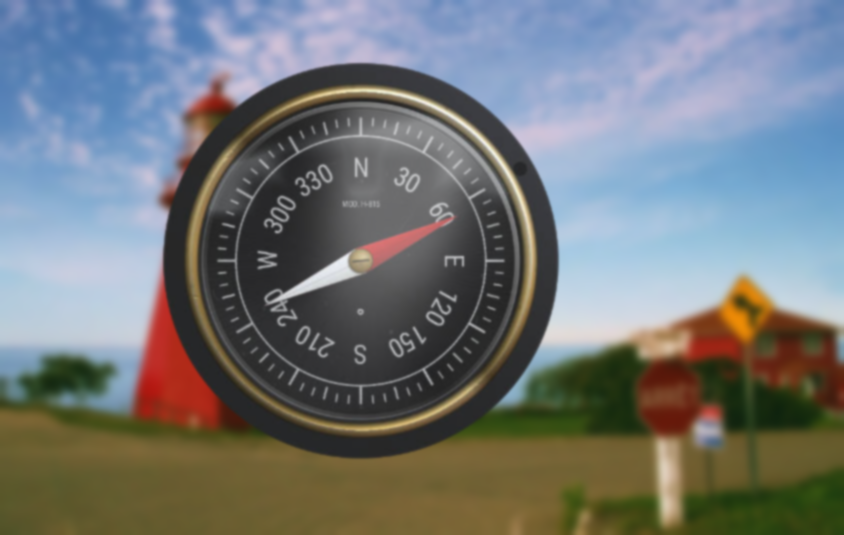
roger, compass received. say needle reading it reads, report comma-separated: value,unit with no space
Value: 65,°
